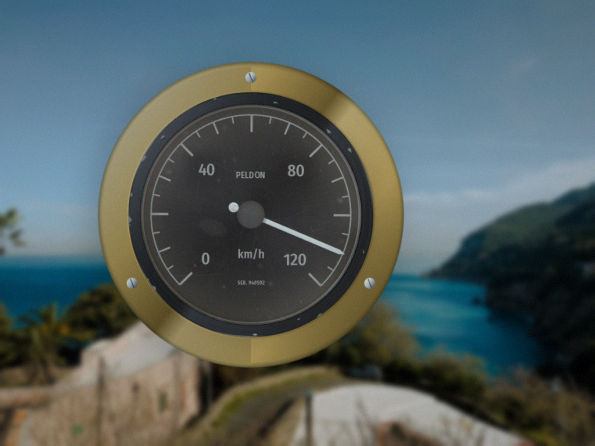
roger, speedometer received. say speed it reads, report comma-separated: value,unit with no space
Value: 110,km/h
